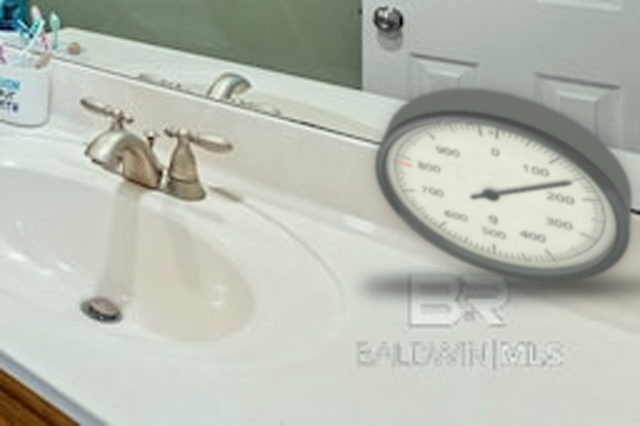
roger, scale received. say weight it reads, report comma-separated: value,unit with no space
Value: 150,g
